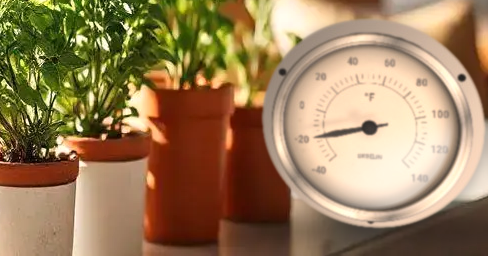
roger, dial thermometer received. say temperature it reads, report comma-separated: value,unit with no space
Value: -20,°F
